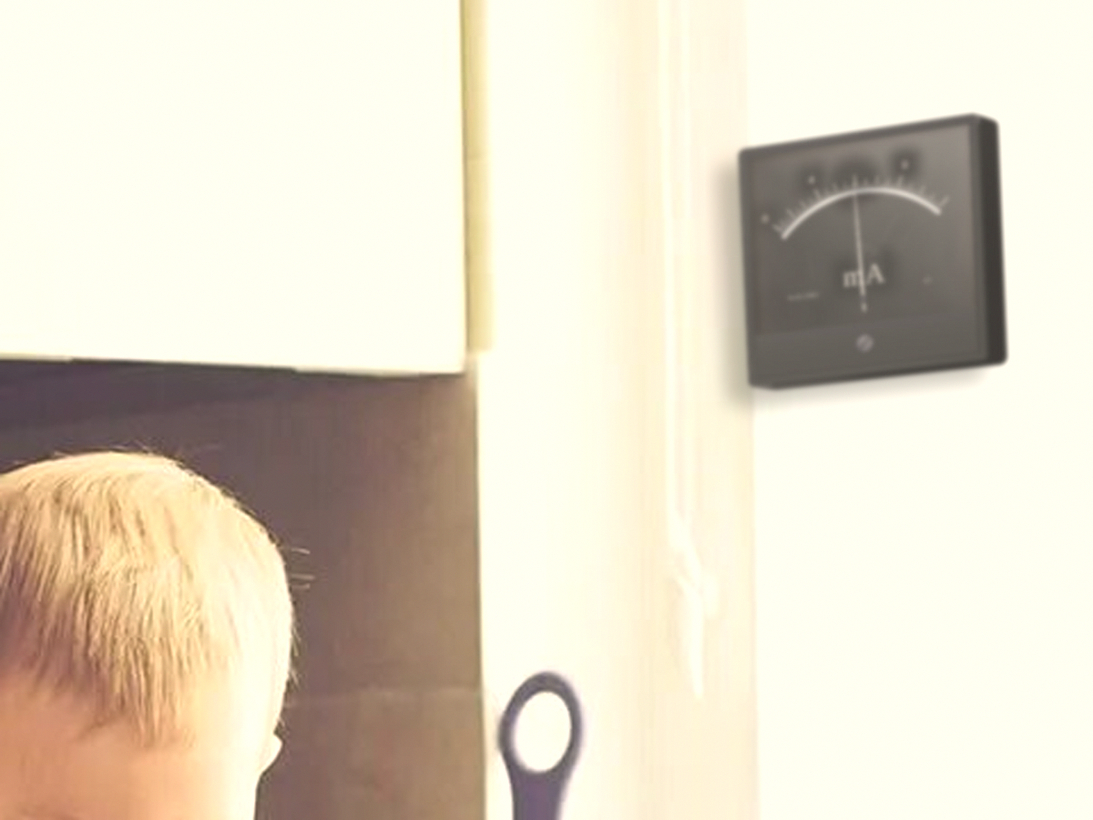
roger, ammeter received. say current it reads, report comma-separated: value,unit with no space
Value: 6,mA
